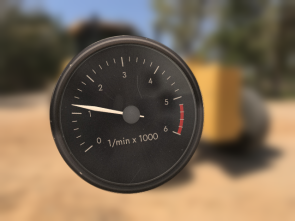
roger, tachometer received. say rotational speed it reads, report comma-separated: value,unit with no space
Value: 1200,rpm
